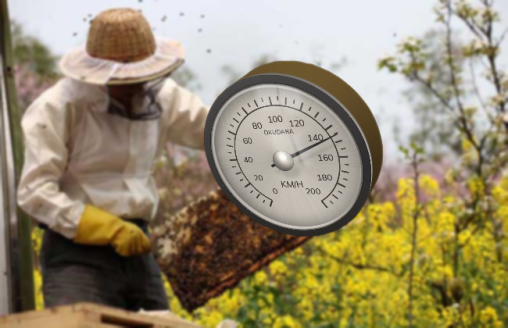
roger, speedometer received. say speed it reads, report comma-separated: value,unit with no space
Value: 145,km/h
